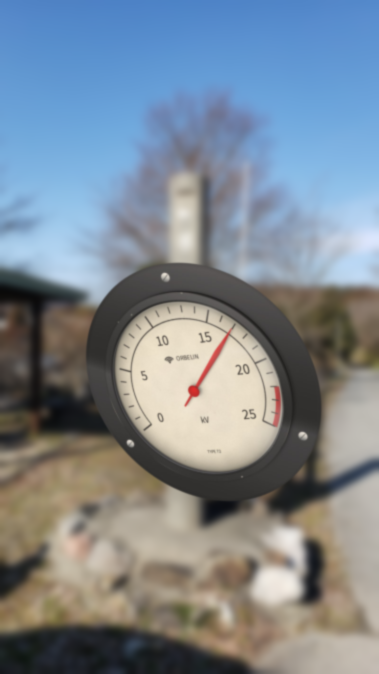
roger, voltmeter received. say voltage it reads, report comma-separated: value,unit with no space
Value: 17,kV
